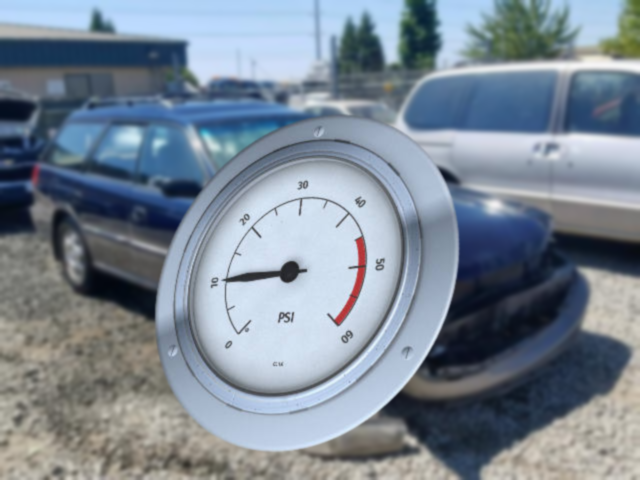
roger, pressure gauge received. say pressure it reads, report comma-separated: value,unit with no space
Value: 10,psi
